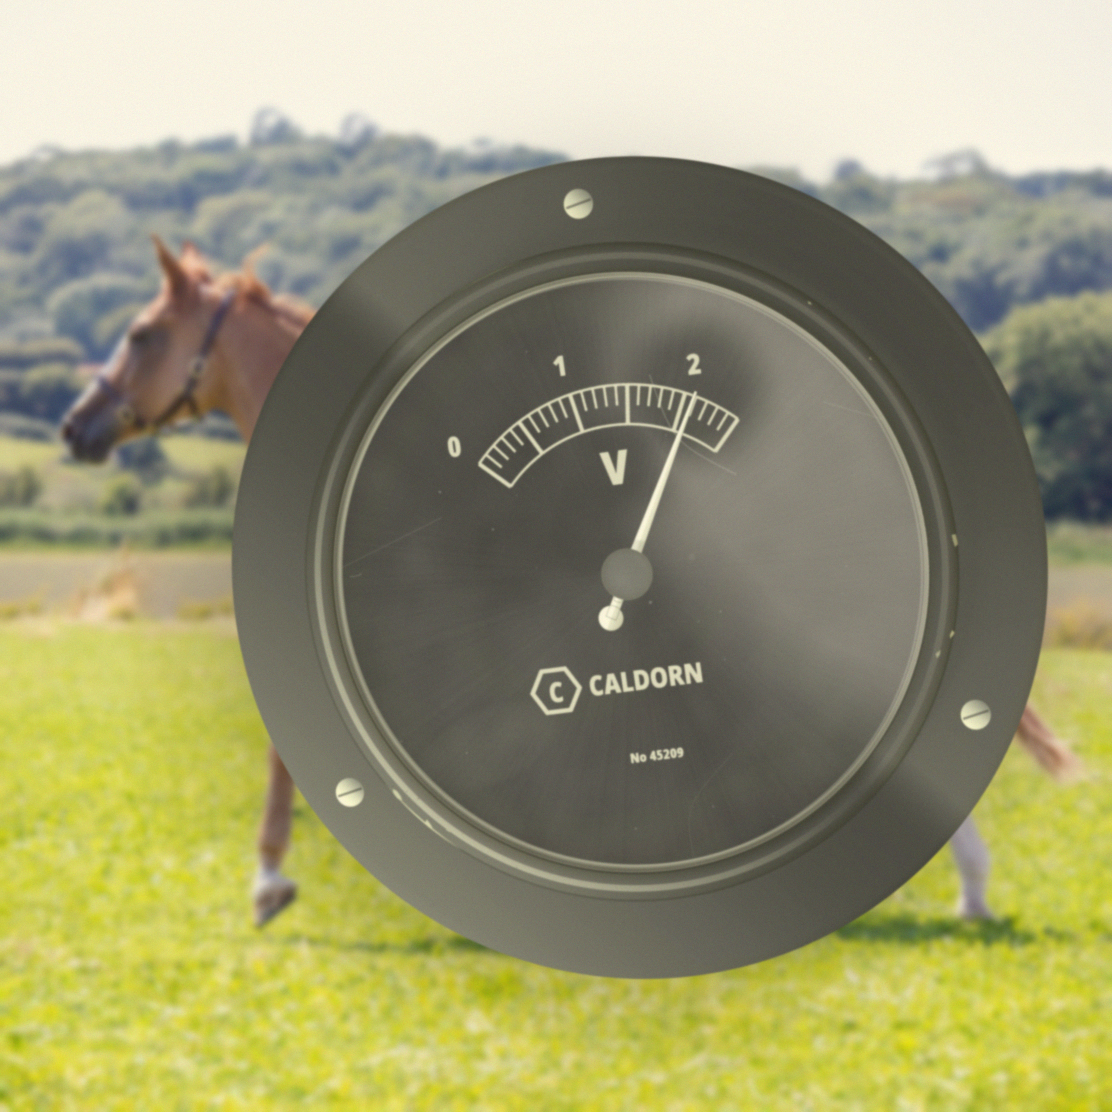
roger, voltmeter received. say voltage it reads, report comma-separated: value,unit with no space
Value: 2.1,V
